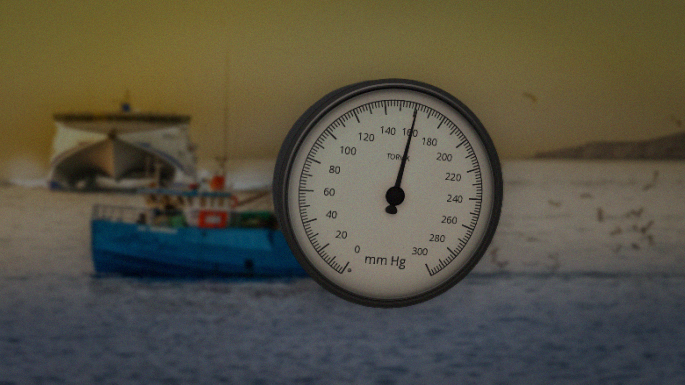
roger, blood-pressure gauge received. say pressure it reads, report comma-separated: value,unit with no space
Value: 160,mmHg
